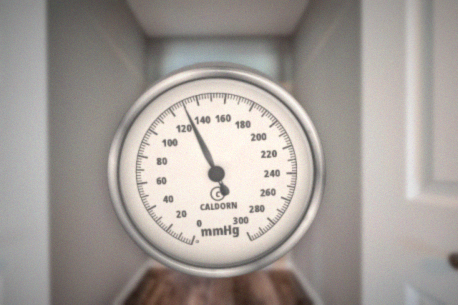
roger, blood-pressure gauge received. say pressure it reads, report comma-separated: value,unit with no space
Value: 130,mmHg
